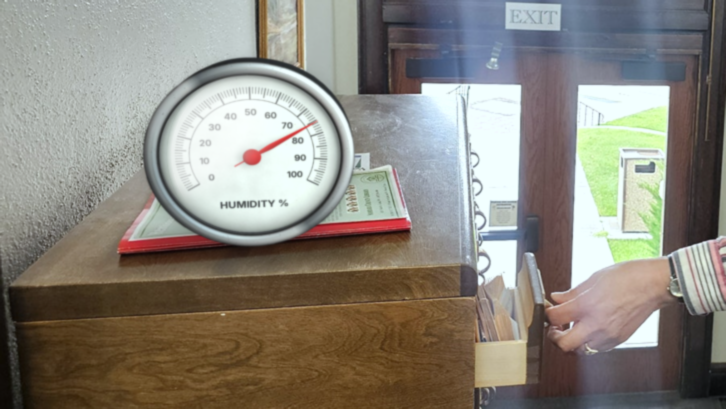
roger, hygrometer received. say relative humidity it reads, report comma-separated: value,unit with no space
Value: 75,%
